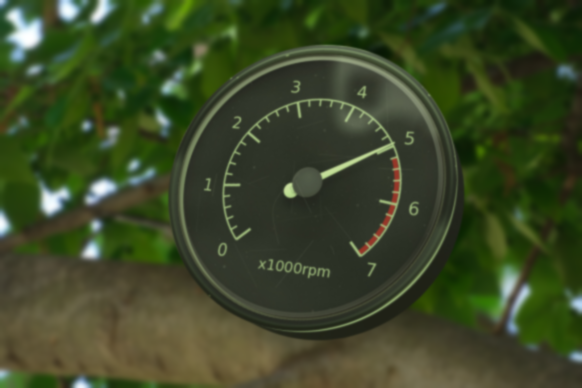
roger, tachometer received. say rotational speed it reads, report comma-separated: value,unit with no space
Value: 5000,rpm
